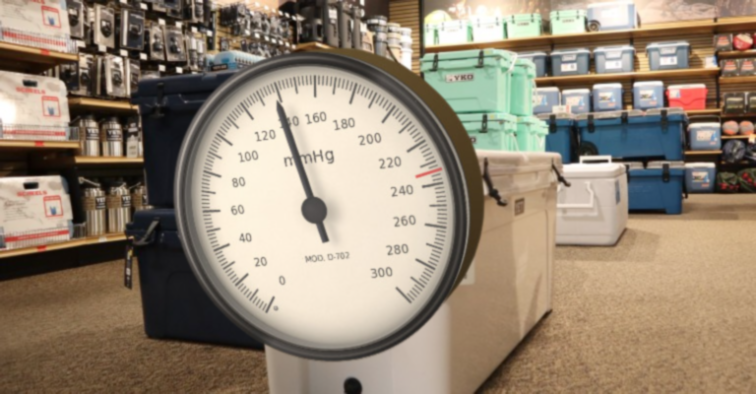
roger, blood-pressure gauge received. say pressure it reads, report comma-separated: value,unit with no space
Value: 140,mmHg
